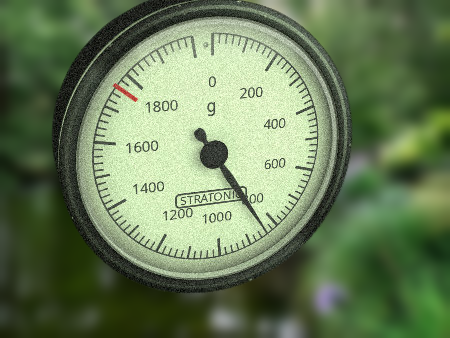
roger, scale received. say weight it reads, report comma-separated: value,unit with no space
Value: 840,g
